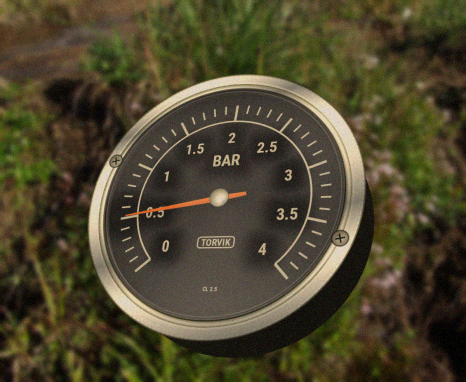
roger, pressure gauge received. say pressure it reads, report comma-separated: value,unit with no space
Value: 0.5,bar
